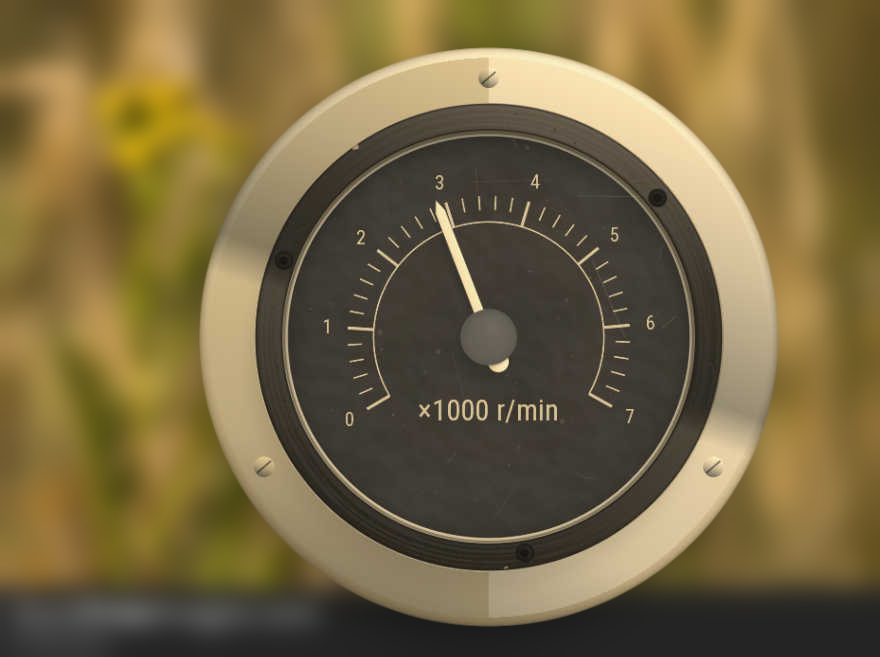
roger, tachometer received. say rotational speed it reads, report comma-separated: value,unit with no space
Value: 2900,rpm
